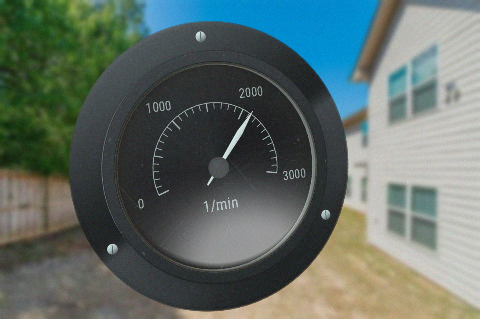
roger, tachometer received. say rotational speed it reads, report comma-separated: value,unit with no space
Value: 2100,rpm
